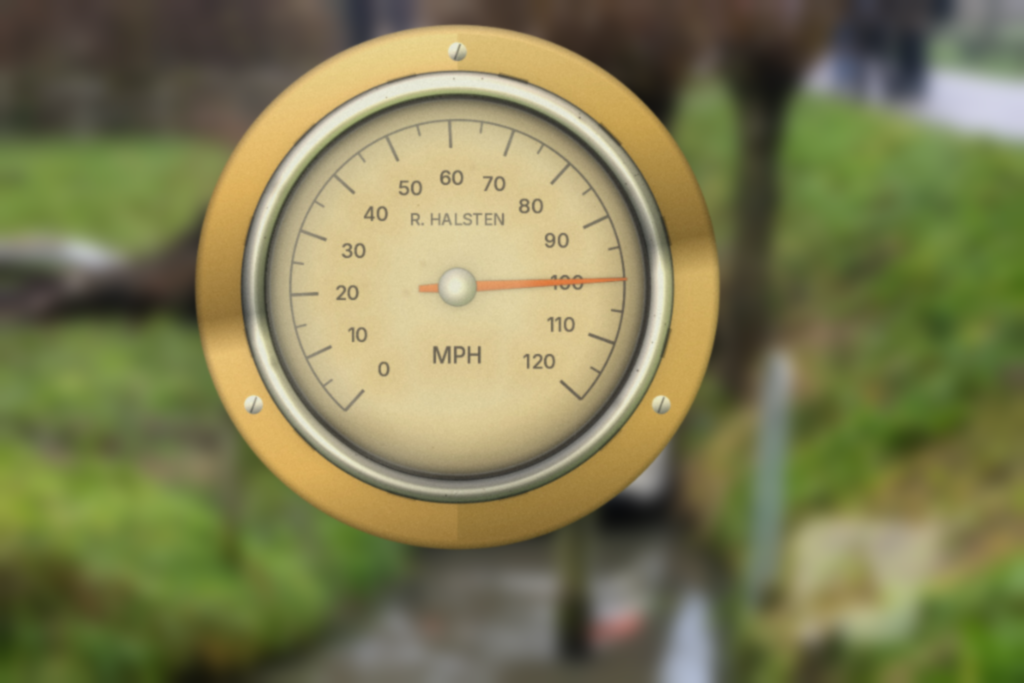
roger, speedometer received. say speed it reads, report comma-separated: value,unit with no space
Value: 100,mph
